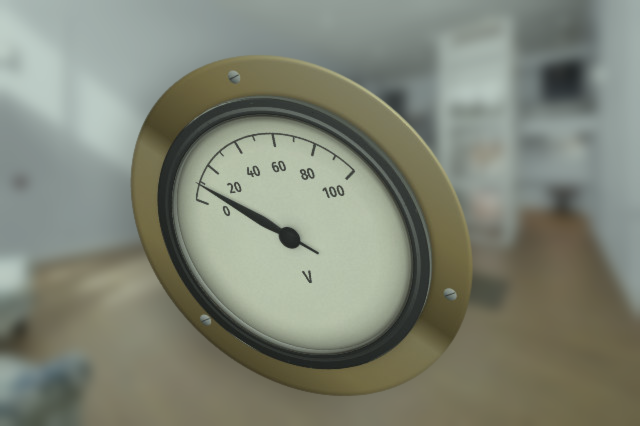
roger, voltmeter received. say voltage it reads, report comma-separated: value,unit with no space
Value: 10,V
